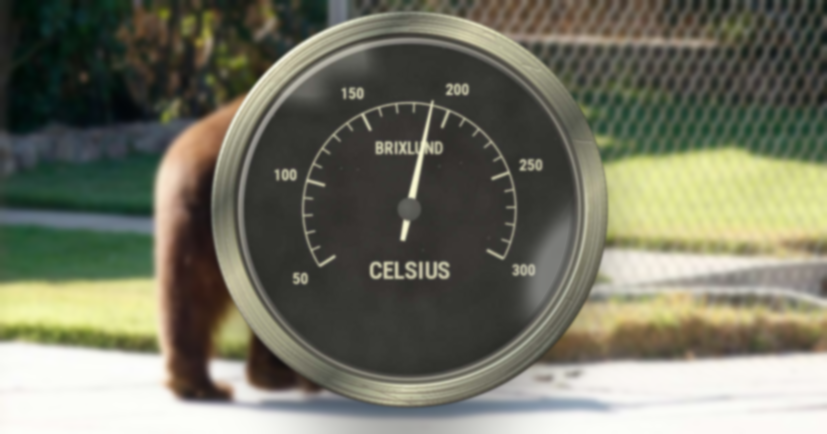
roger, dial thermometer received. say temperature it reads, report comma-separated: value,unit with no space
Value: 190,°C
